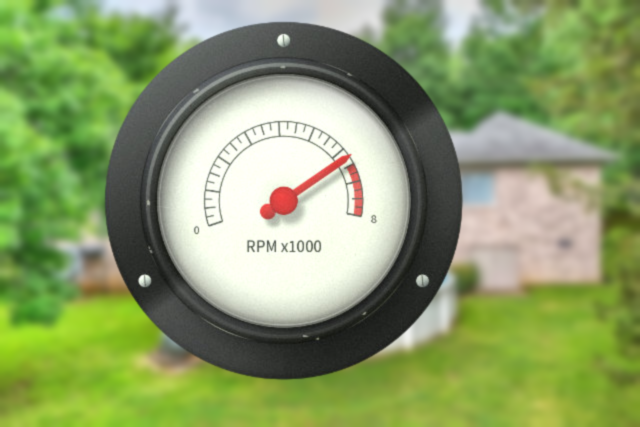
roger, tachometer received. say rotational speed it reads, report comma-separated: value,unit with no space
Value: 6250,rpm
